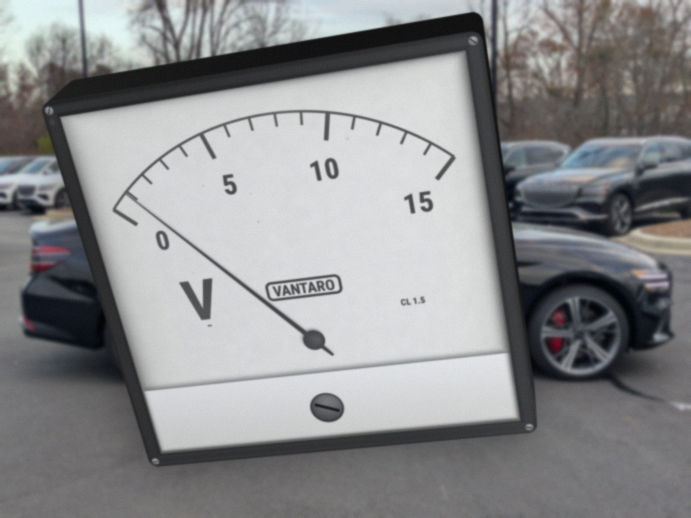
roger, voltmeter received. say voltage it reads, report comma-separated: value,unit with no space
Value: 1,V
